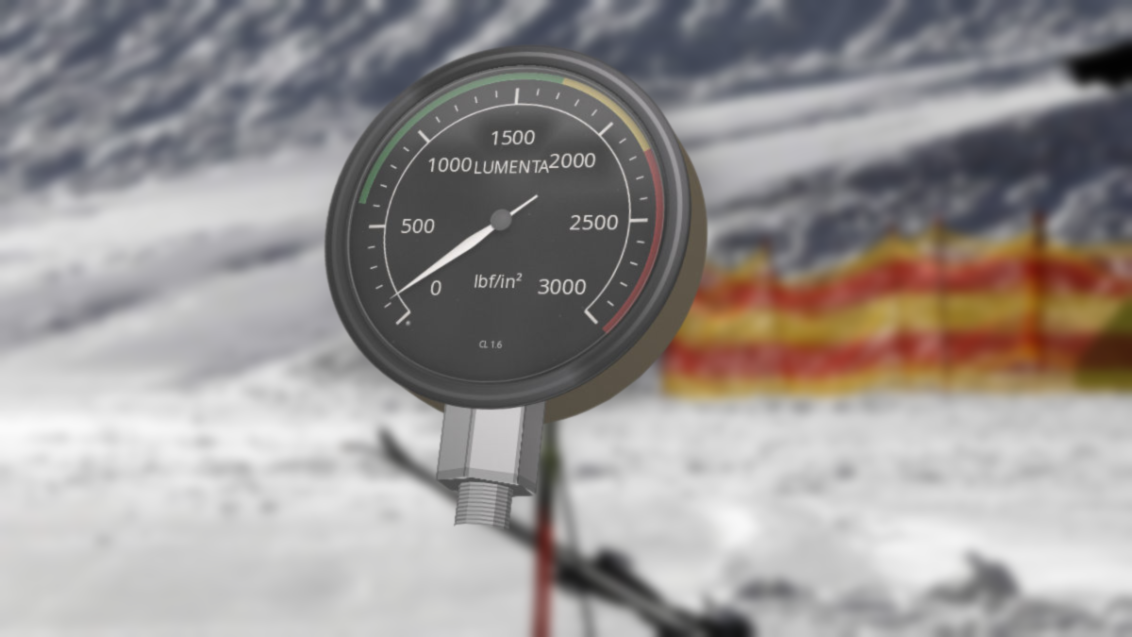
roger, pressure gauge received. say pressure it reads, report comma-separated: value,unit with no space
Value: 100,psi
